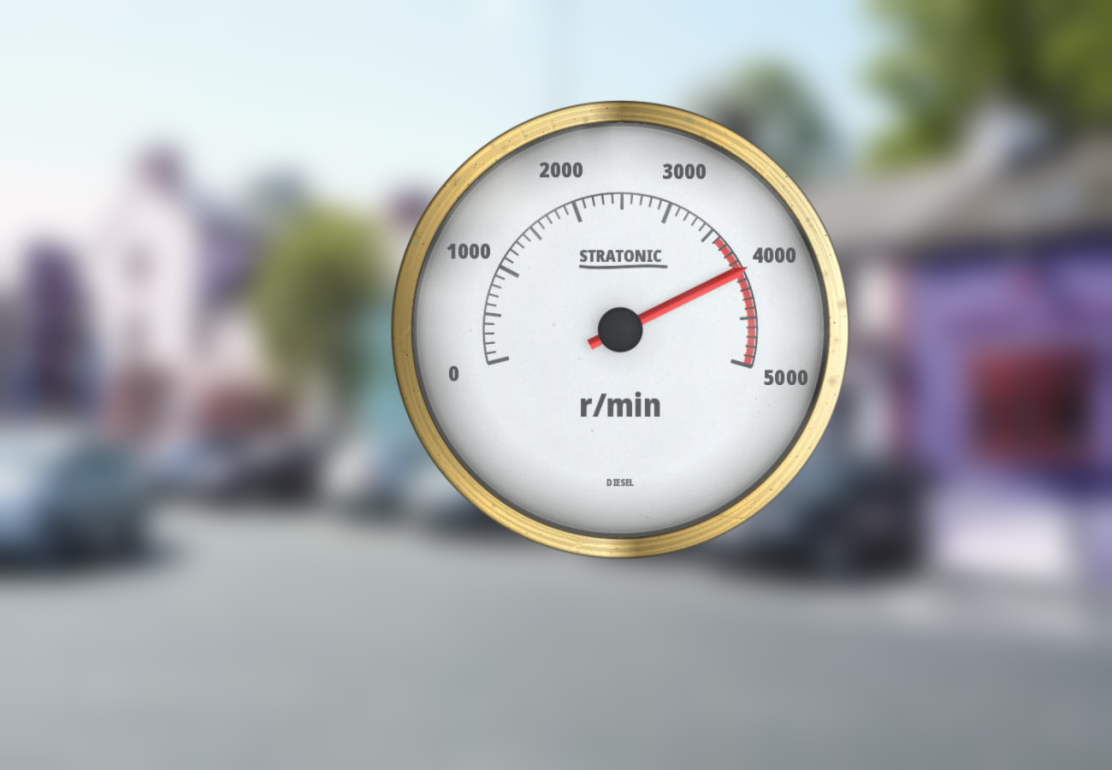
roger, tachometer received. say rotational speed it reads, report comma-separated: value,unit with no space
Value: 4000,rpm
